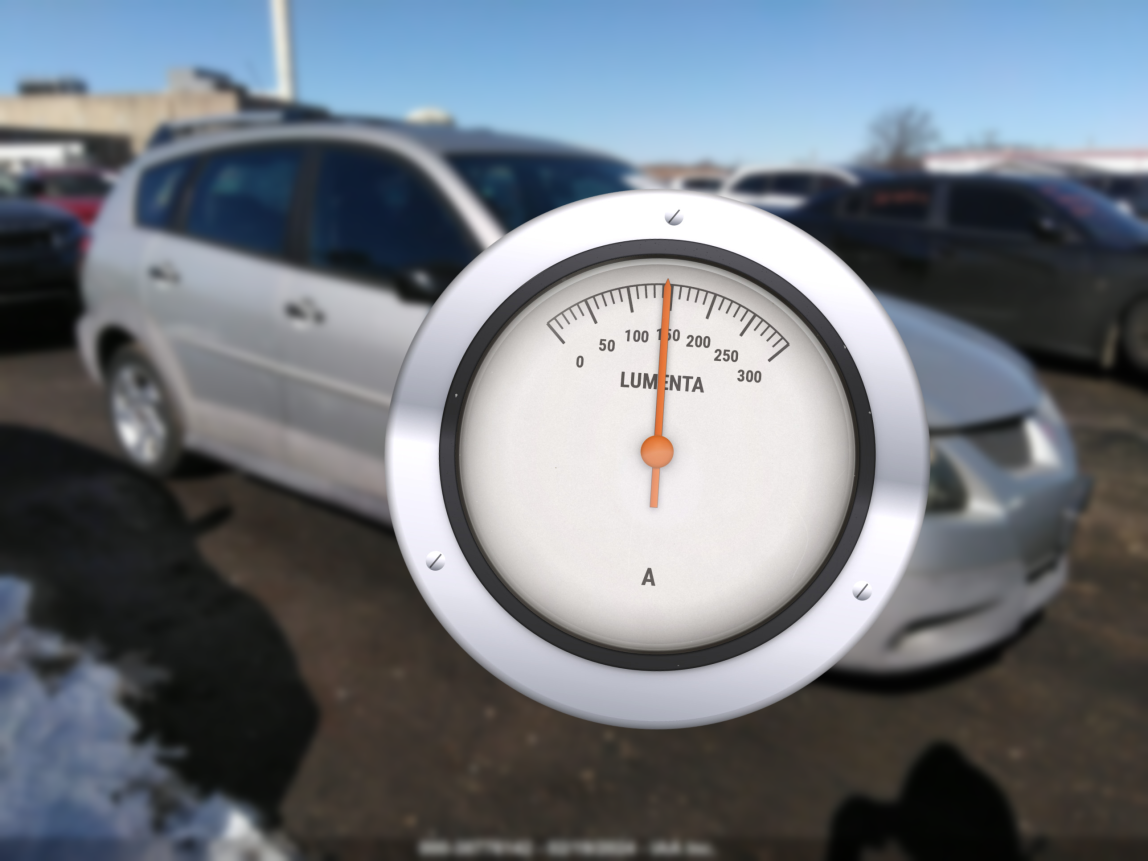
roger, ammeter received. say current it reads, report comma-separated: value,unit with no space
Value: 145,A
